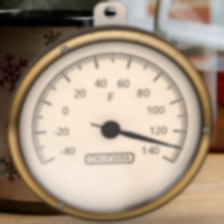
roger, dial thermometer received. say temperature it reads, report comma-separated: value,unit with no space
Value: 130,°F
